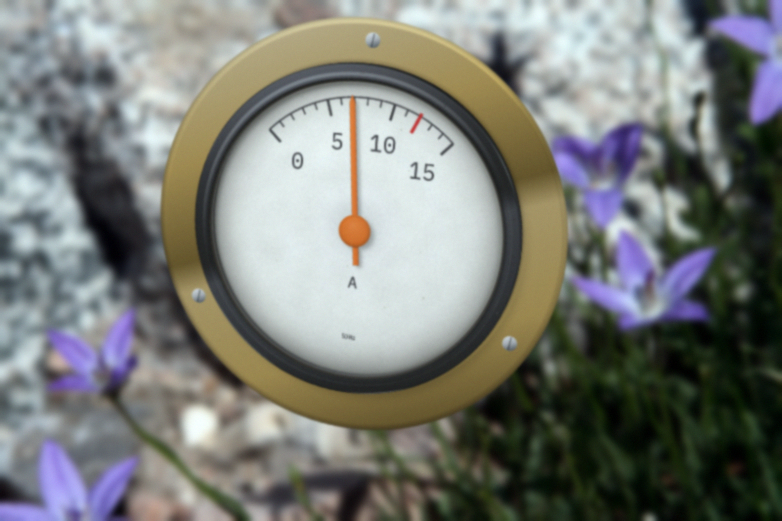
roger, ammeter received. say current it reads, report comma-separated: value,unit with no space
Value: 7,A
